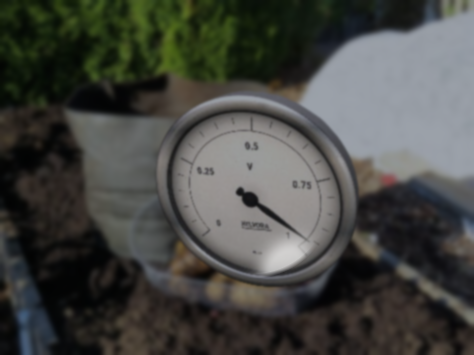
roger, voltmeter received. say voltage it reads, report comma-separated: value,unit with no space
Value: 0.95,V
